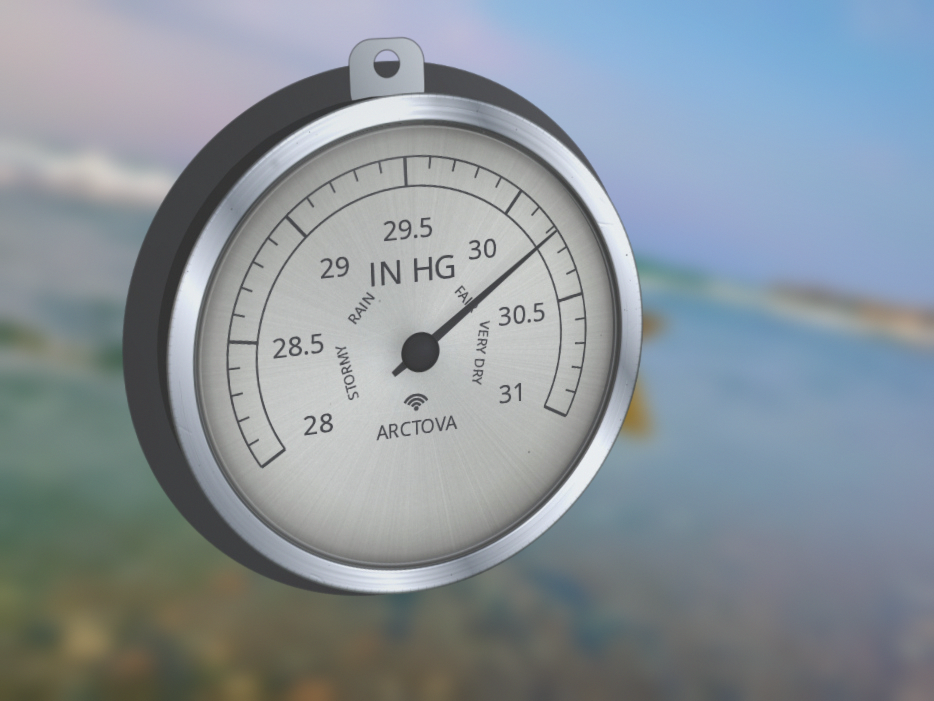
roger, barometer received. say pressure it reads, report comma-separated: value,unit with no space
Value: 30.2,inHg
